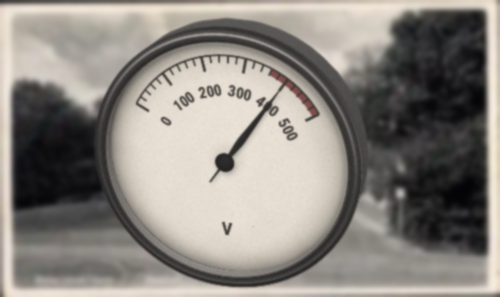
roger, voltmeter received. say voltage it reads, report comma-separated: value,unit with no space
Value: 400,V
